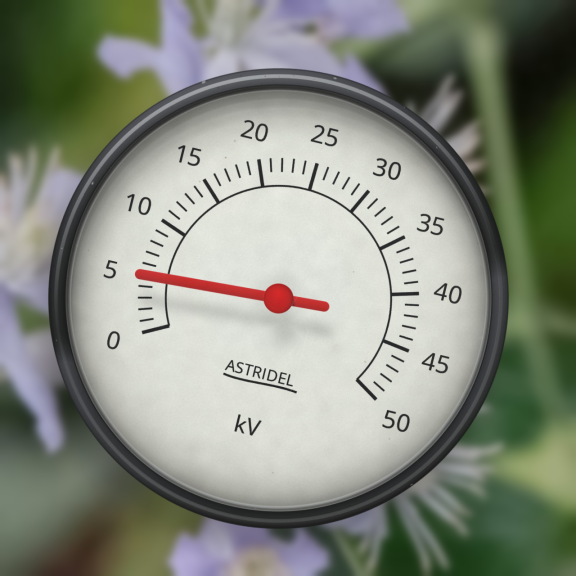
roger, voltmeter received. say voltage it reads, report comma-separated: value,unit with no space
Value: 5,kV
